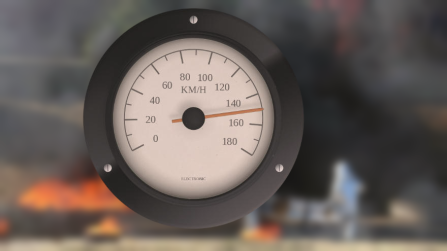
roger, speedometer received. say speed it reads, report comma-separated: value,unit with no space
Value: 150,km/h
